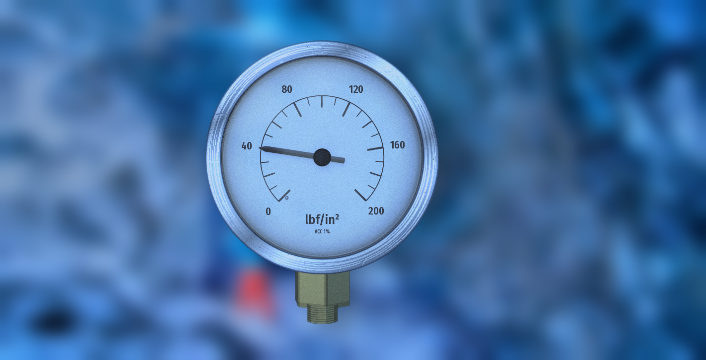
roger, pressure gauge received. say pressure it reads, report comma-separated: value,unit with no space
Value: 40,psi
